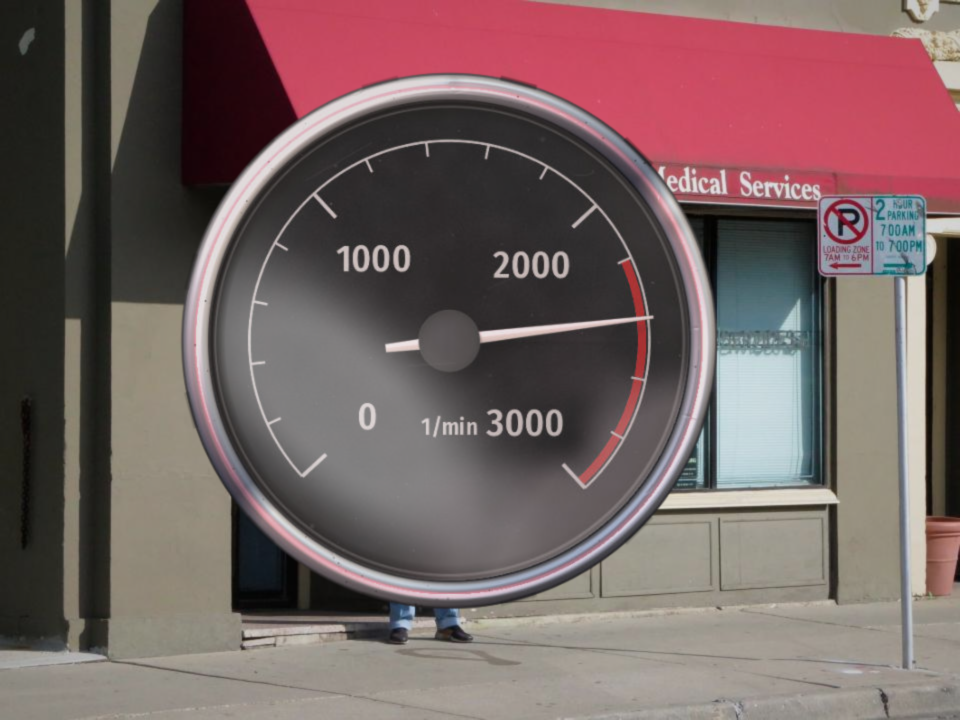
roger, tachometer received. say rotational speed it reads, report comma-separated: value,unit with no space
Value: 2400,rpm
